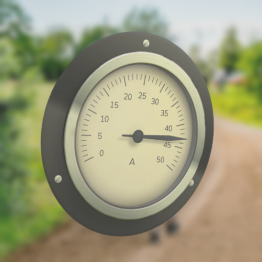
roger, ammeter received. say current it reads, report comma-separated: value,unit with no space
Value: 43,A
